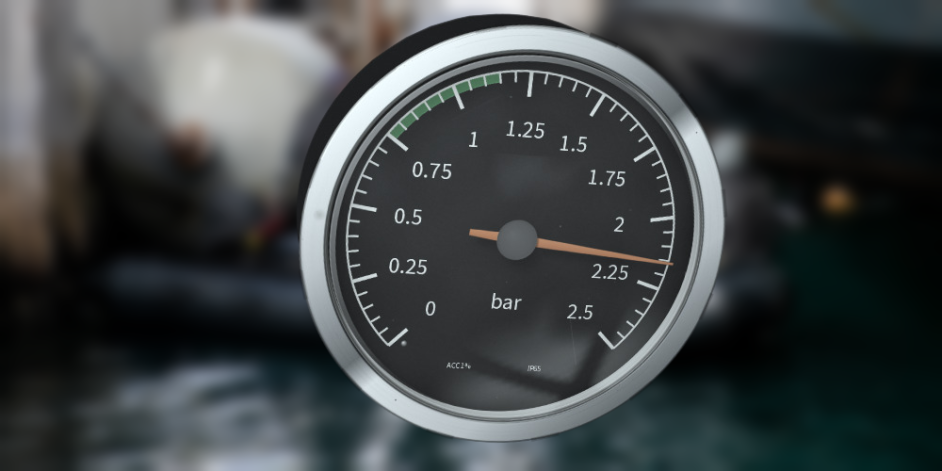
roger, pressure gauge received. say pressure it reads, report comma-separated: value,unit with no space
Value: 2.15,bar
